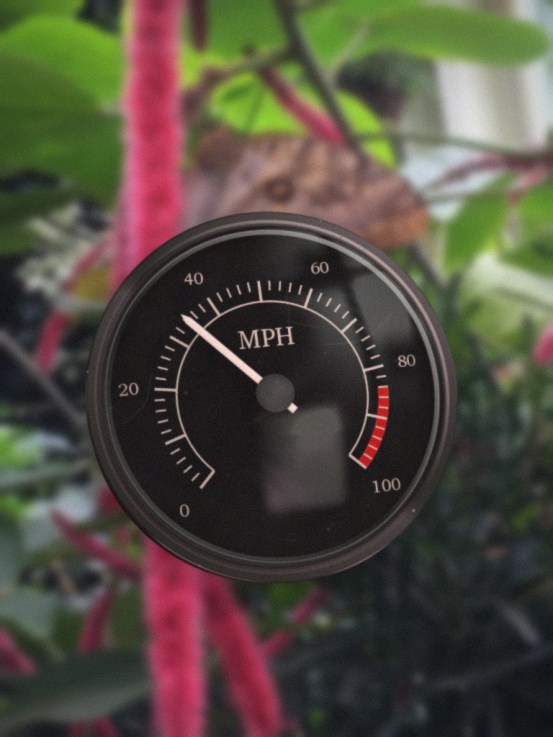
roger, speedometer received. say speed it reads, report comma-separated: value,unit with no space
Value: 34,mph
